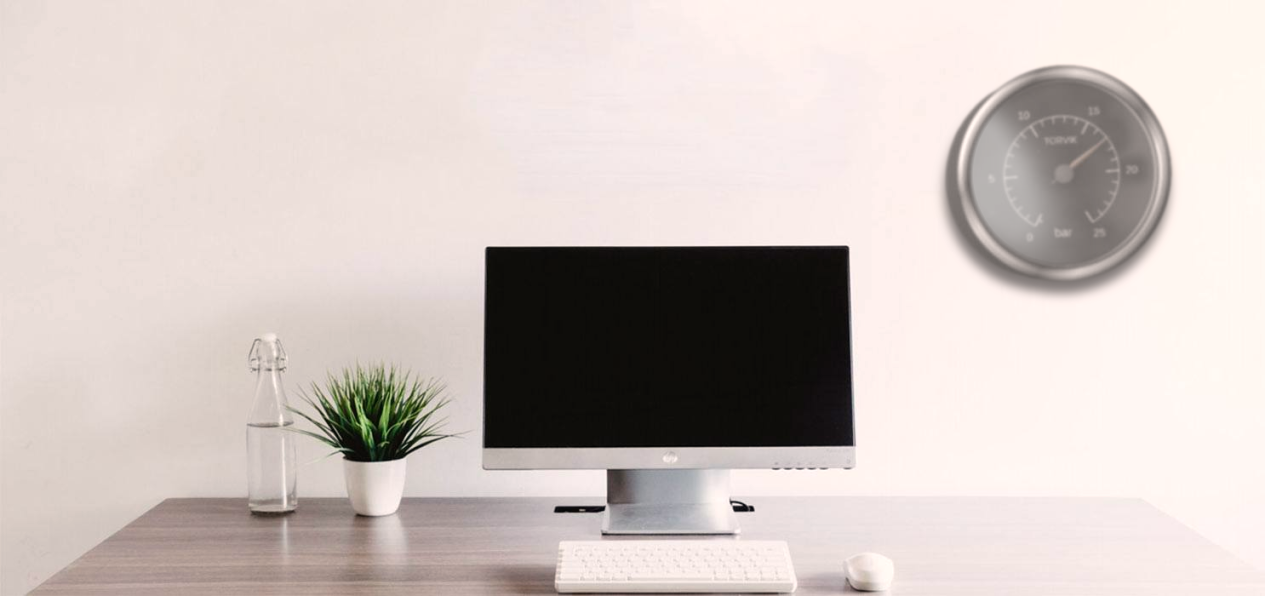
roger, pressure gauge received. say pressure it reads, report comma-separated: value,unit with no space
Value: 17,bar
